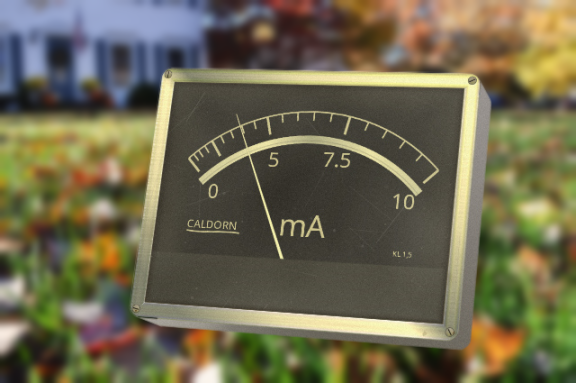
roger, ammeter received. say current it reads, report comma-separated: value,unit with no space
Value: 4,mA
